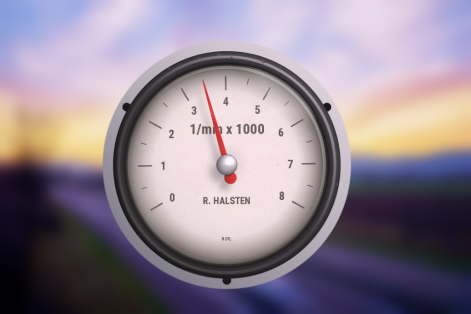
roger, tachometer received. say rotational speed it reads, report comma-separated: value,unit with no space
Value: 3500,rpm
